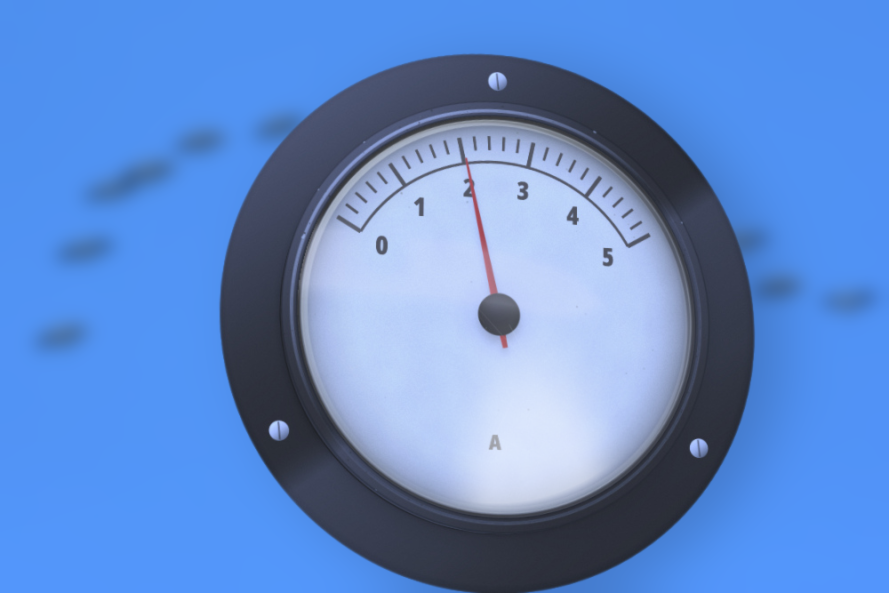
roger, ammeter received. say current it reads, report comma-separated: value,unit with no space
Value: 2,A
